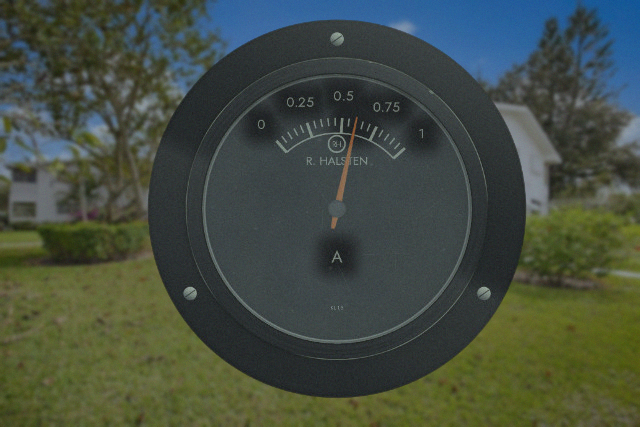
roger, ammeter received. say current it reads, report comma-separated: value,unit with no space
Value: 0.6,A
